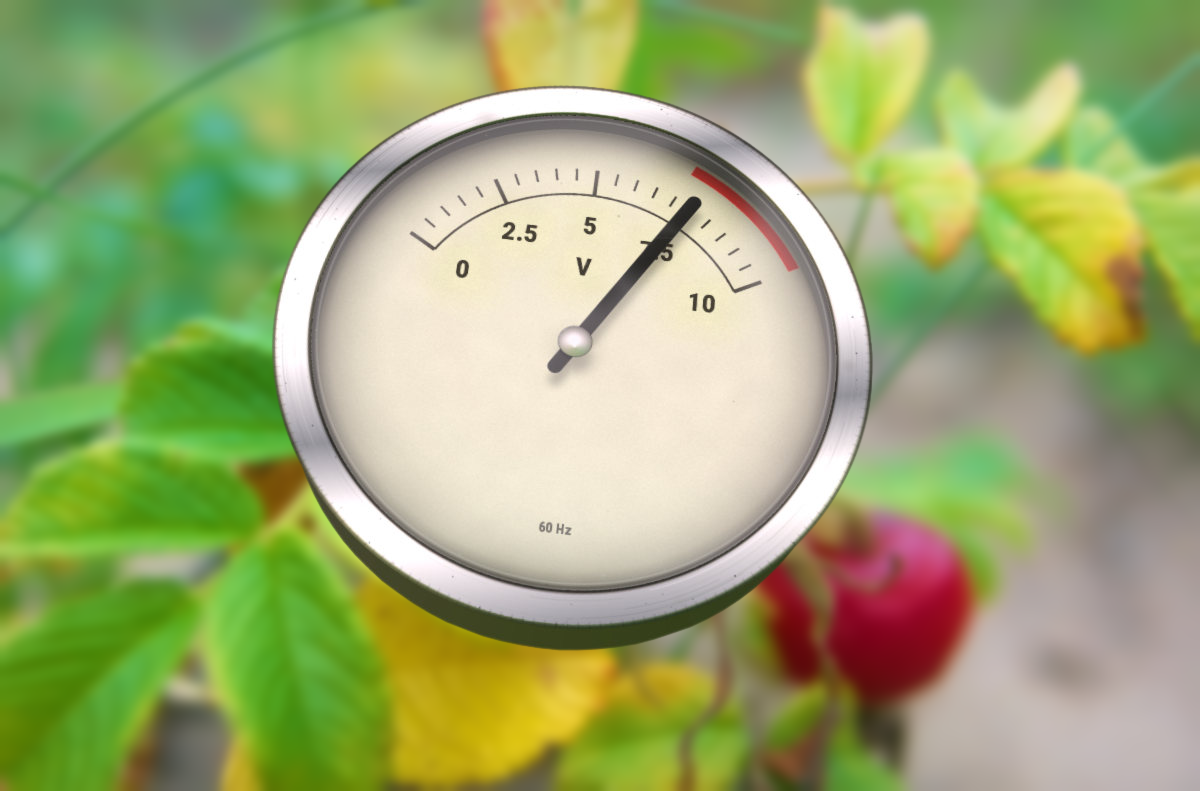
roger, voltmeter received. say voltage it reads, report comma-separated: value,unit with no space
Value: 7.5,V
